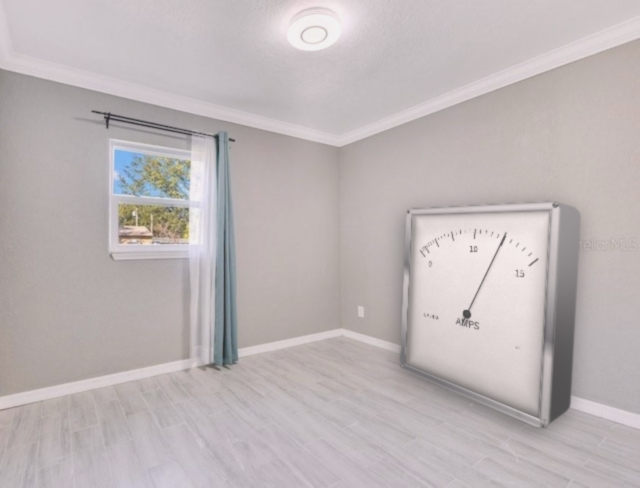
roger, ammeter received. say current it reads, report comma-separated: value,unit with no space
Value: 12.5,A
